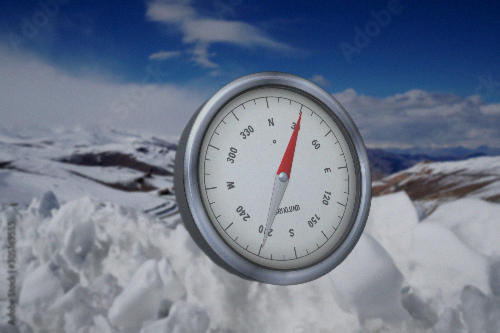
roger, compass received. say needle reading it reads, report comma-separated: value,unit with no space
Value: 30,°
